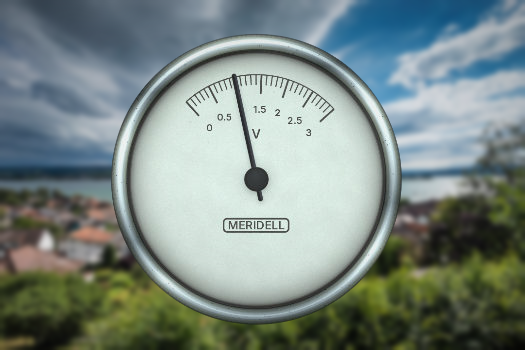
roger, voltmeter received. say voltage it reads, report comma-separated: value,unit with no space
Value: 1,V
